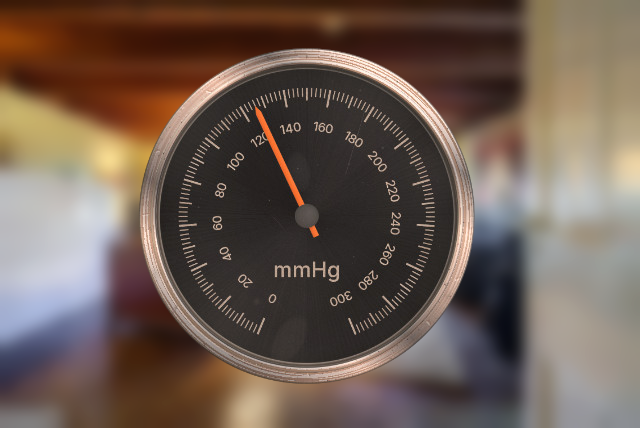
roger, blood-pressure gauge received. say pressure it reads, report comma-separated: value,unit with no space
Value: 126,mmHg
